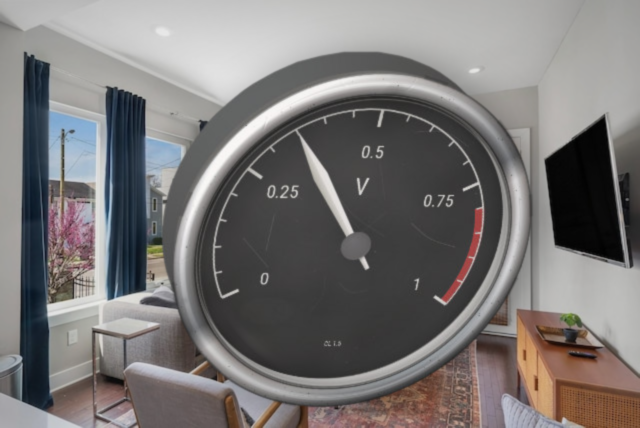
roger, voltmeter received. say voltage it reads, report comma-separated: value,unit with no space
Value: 0.35,V
